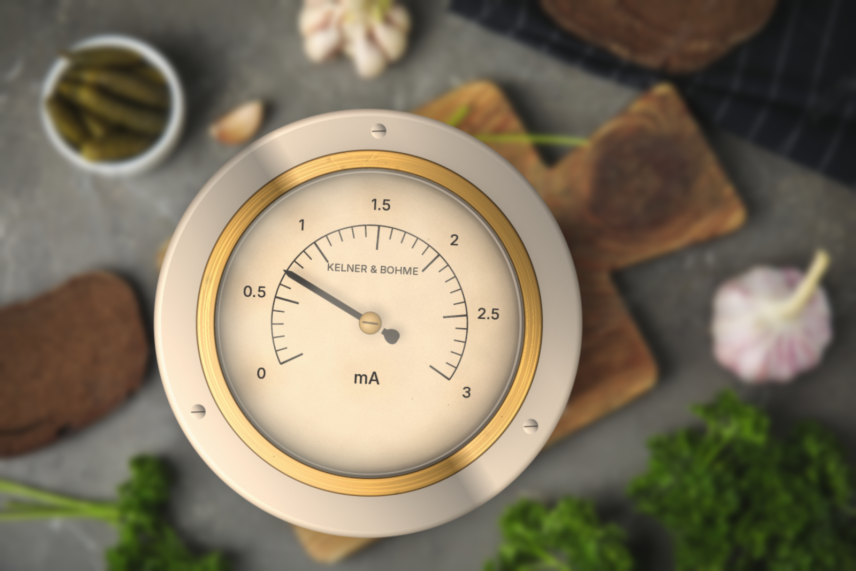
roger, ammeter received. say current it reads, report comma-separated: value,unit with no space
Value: 0.7,mA
